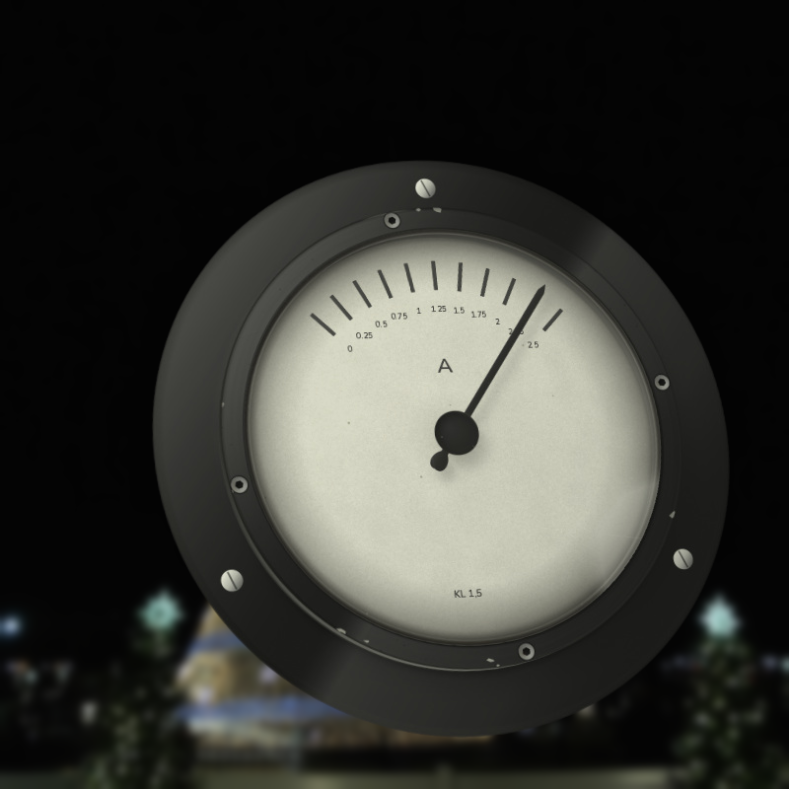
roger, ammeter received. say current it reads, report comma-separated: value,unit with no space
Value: 2.25,A
